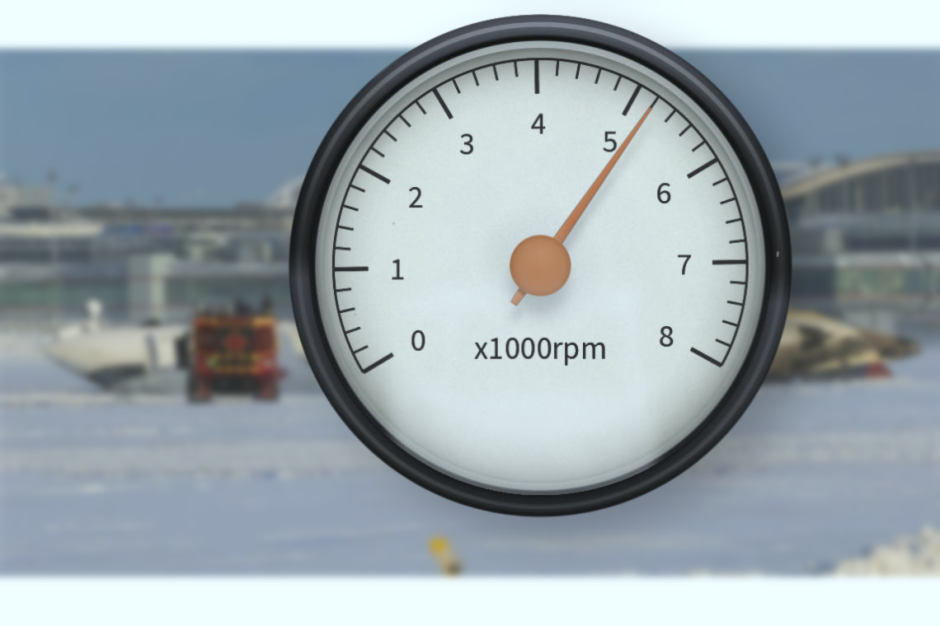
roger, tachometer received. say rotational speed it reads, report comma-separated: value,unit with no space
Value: 5200,rpm
